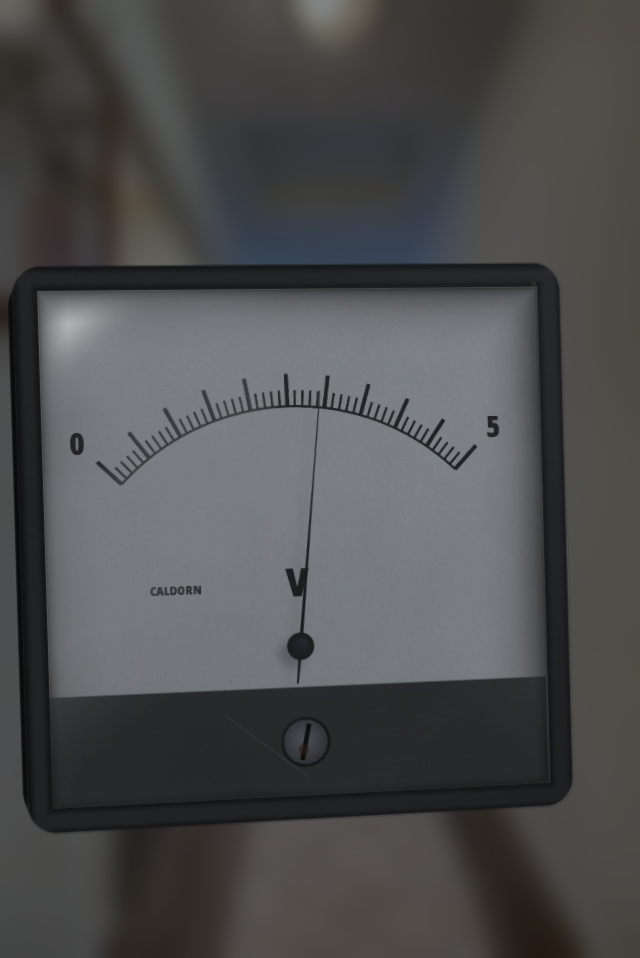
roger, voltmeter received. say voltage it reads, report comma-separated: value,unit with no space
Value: 2.9,V
